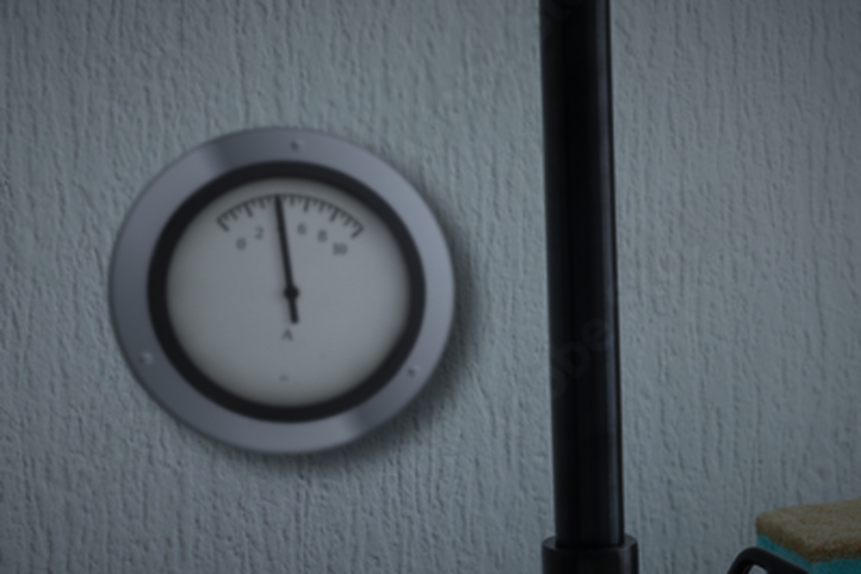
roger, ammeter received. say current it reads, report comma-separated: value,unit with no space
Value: 4,A
